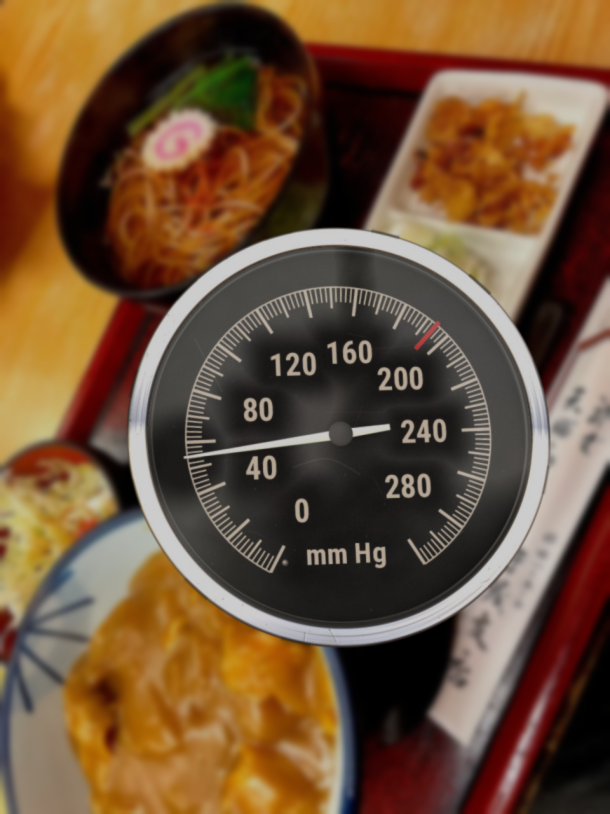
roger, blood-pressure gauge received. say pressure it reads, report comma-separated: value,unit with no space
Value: 54,mmHg
